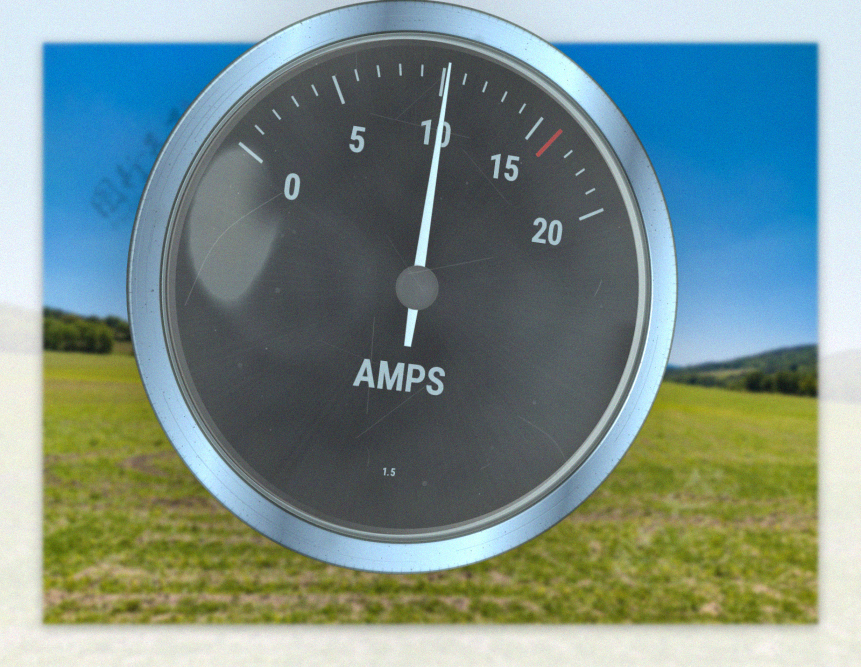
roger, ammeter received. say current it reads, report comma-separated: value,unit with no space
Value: 10,A
